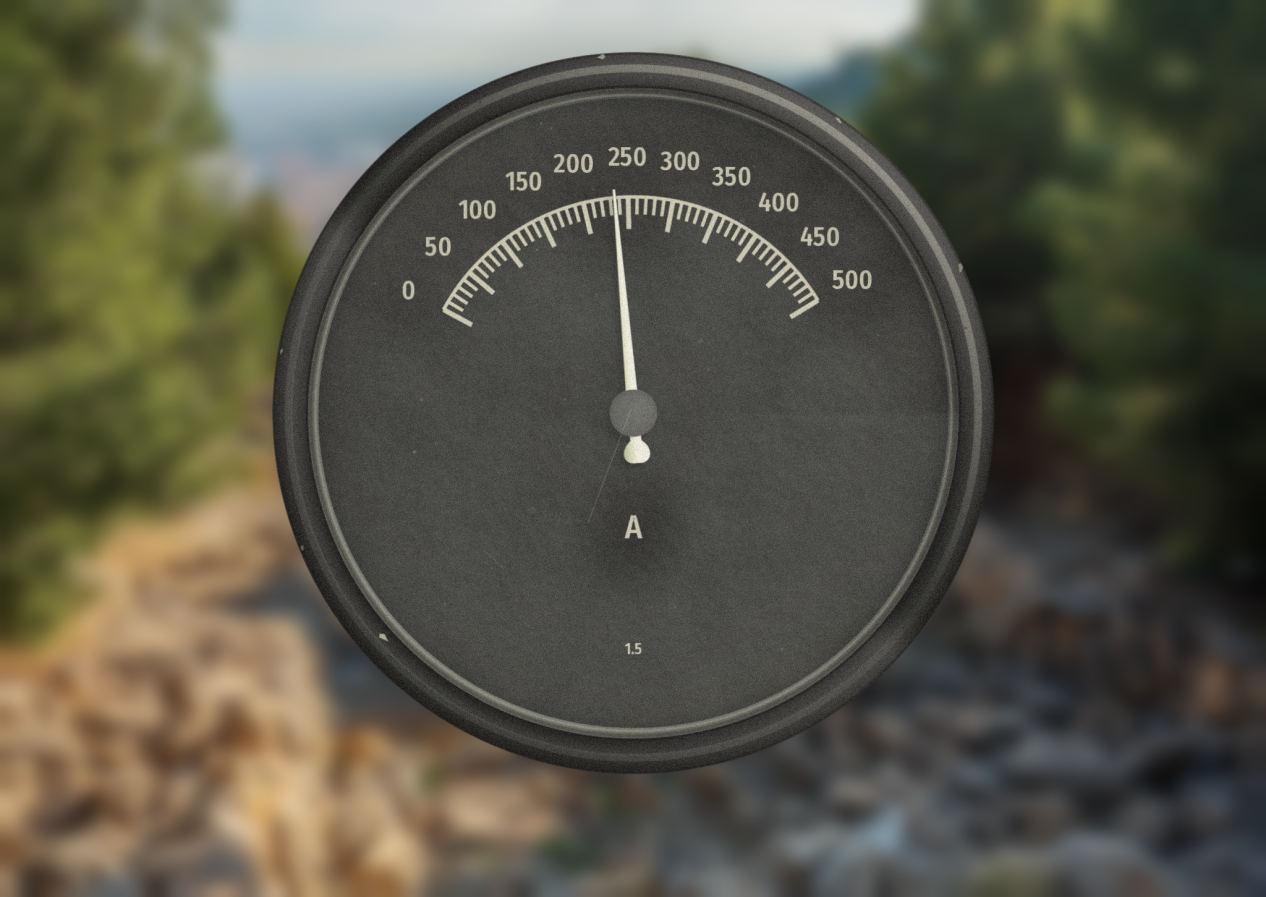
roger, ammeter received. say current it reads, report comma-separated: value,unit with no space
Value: 235,A
